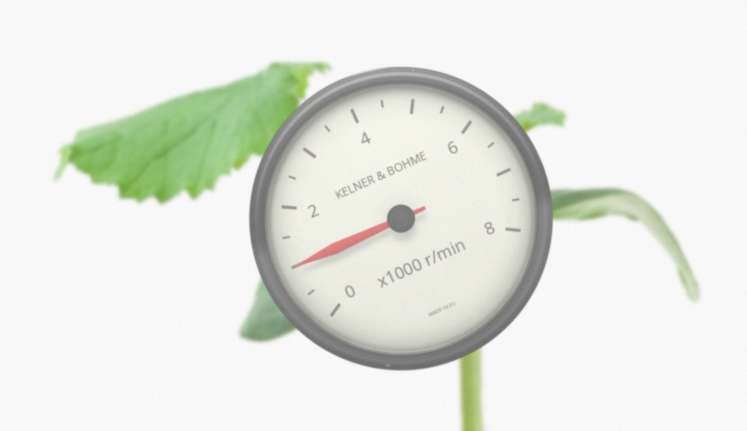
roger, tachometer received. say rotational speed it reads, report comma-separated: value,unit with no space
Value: 1000,rpm
